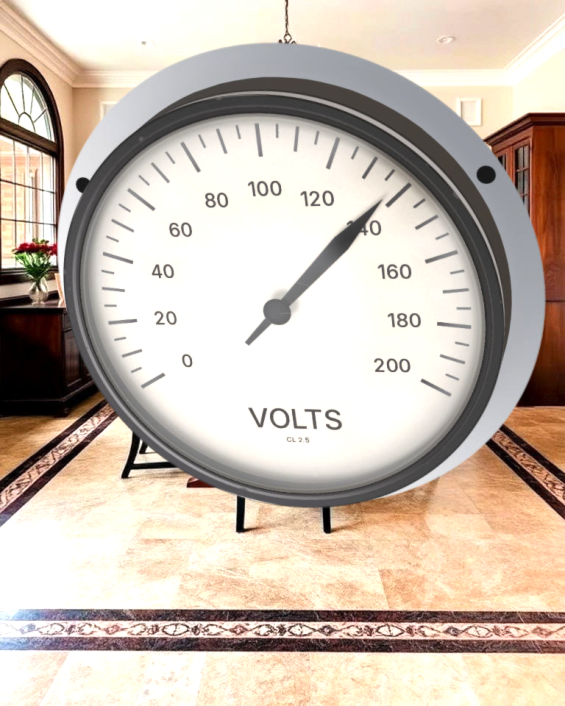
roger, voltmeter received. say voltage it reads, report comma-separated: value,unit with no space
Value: 137.5,V
